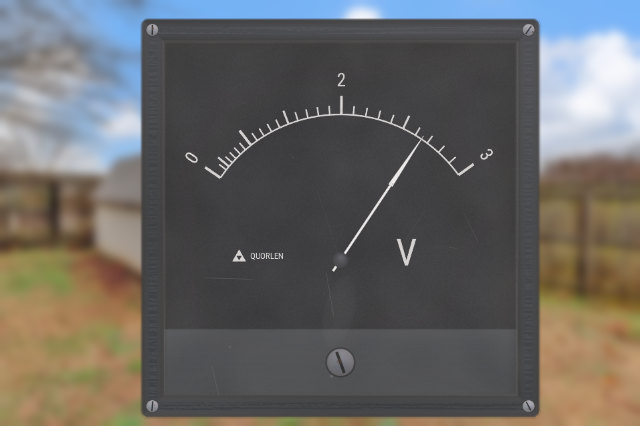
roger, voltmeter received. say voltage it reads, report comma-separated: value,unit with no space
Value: 2.65,V
